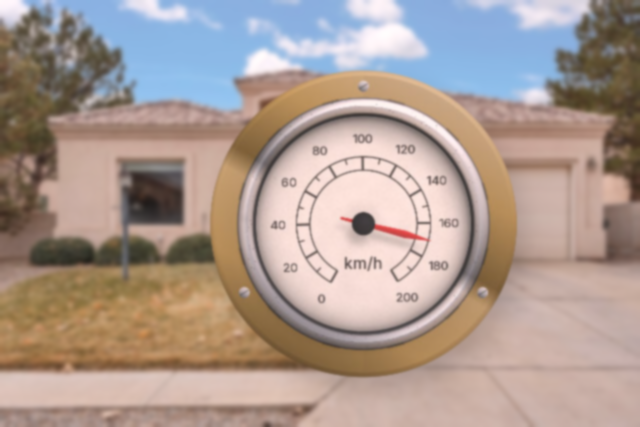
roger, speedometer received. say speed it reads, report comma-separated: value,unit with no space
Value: 170,km/h
